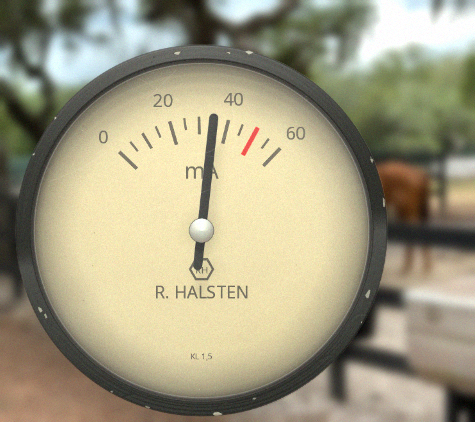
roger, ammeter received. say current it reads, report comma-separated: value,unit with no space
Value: 35,mA
